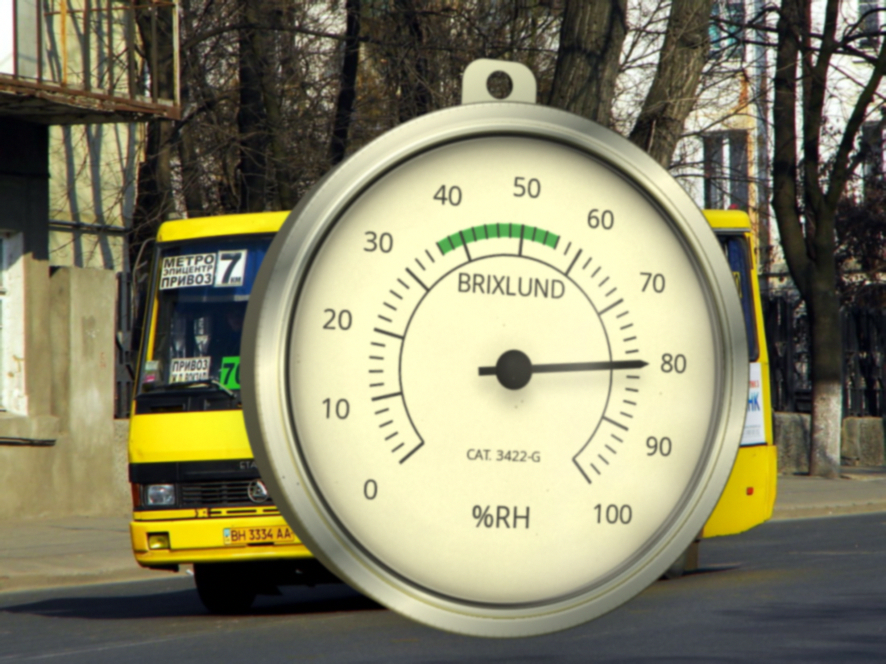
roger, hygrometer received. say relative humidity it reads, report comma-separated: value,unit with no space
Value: 80,%
